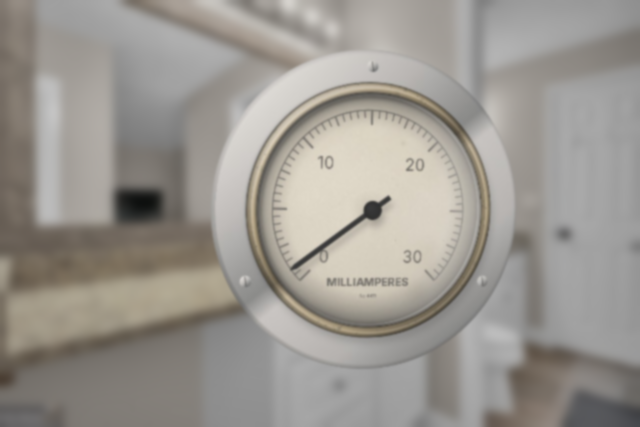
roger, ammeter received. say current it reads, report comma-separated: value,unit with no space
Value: 1,mA
